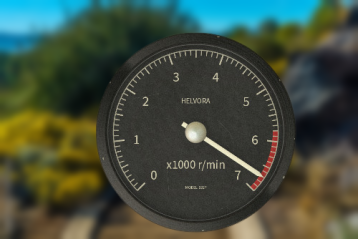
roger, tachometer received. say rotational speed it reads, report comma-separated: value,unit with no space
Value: 6700,rpm
